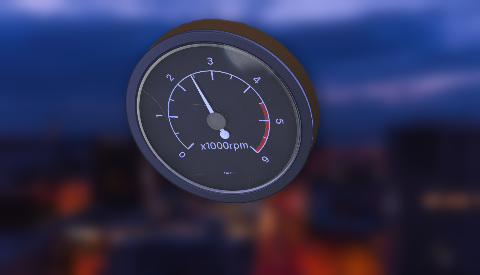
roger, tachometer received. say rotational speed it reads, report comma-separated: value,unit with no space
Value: 2500,rpm
